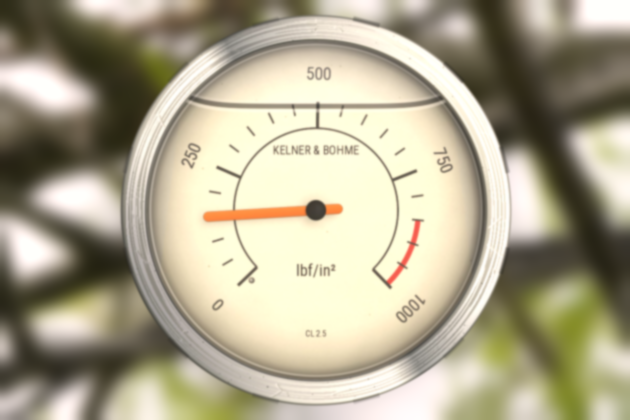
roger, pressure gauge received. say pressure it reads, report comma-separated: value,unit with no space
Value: 150,psi
